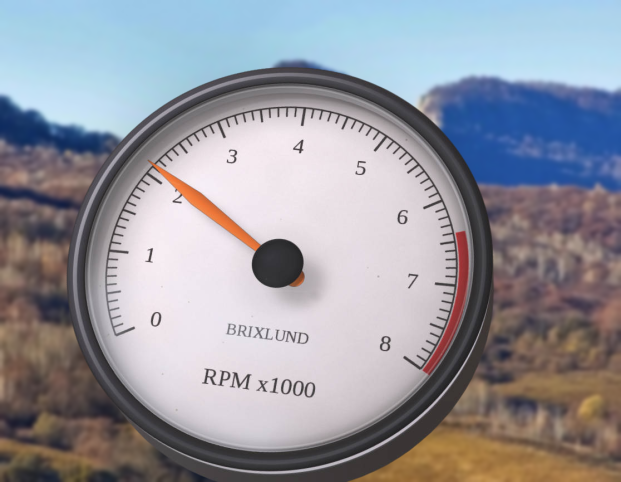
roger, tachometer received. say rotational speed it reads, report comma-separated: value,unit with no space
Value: 2100,rpm
